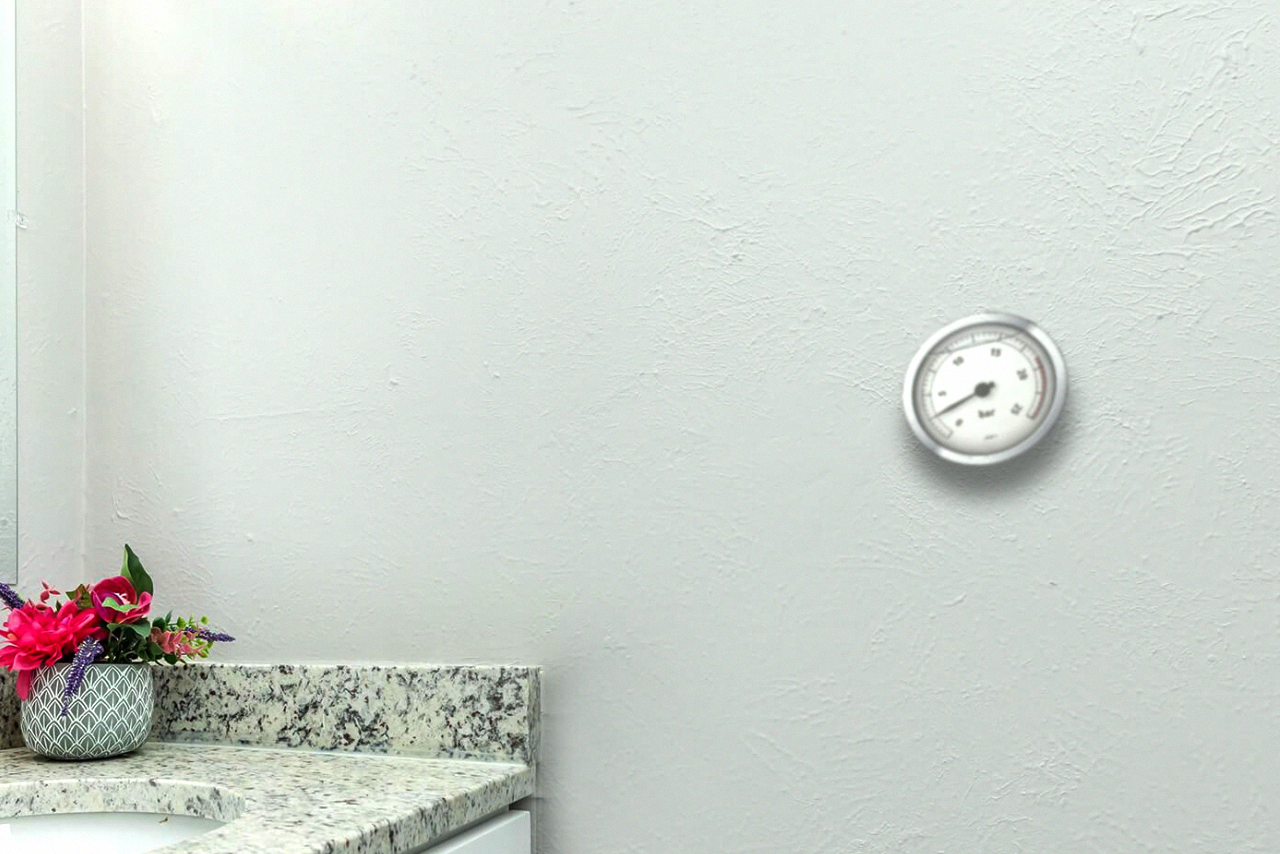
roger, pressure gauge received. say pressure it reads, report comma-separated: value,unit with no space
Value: 2.5,bar
